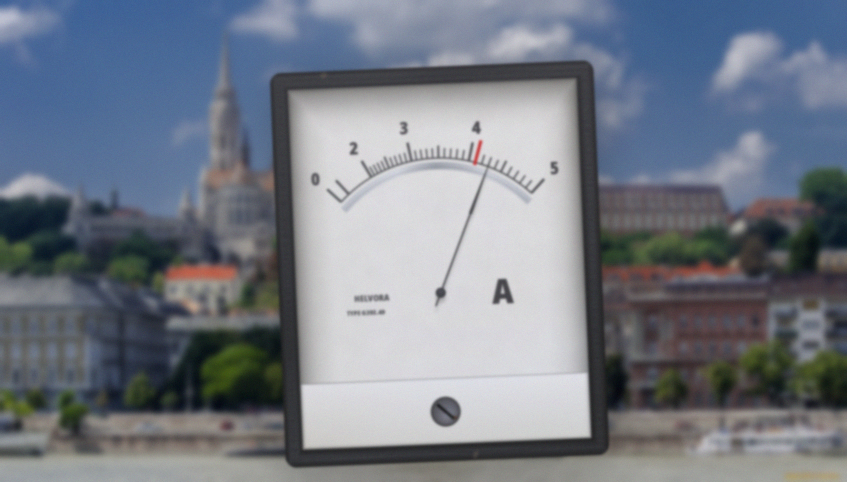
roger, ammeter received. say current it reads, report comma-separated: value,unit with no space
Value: 4.3,A
